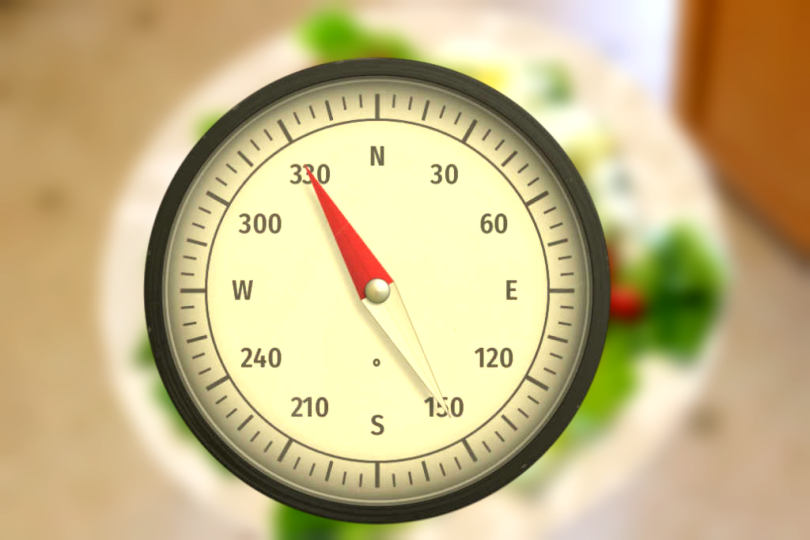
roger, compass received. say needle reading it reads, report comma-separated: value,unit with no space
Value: 330,°
